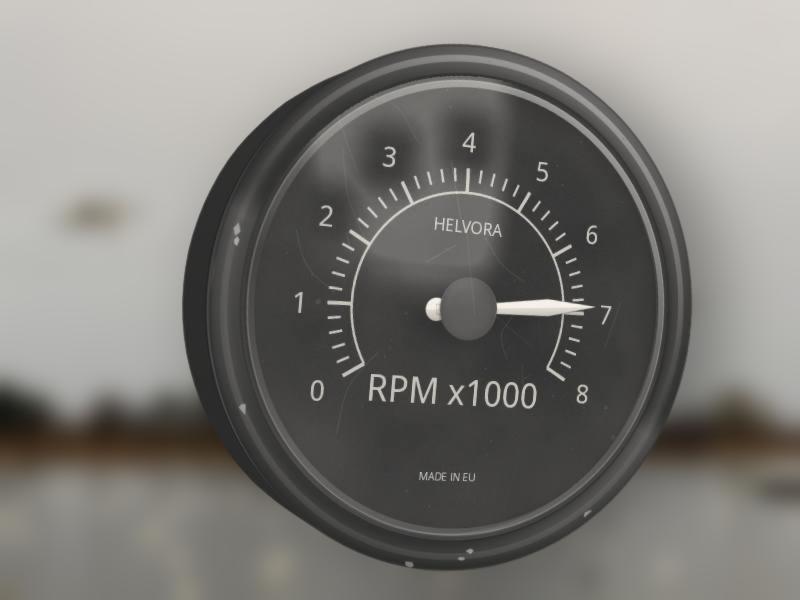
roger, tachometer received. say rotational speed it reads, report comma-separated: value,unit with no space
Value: 6900,rpm
